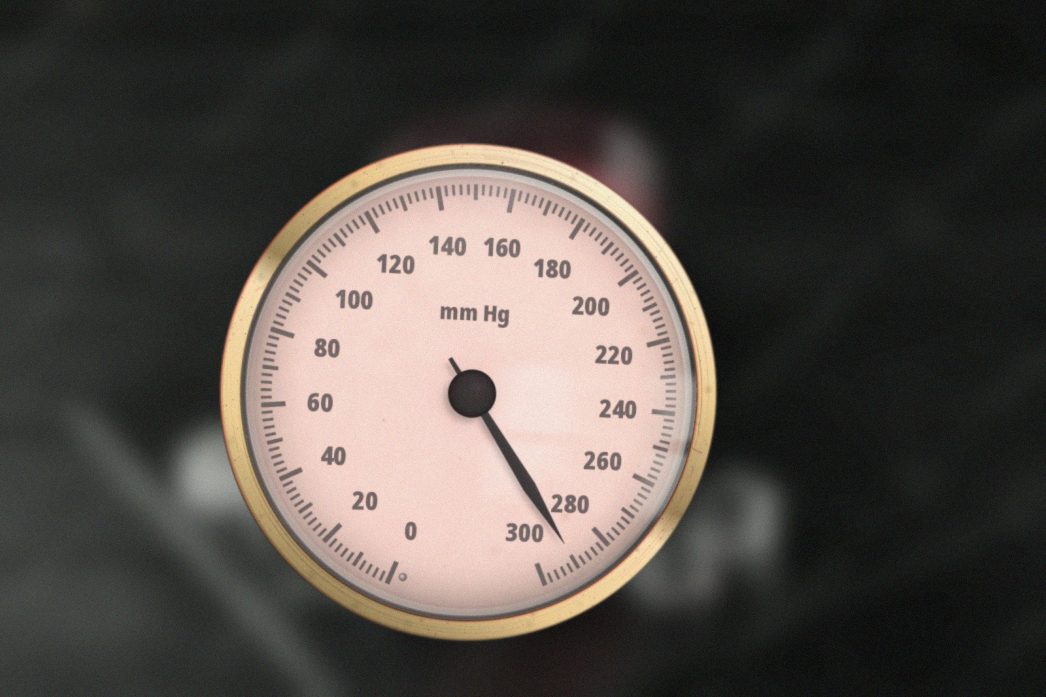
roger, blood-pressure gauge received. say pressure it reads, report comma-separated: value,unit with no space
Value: 290,mmHg
